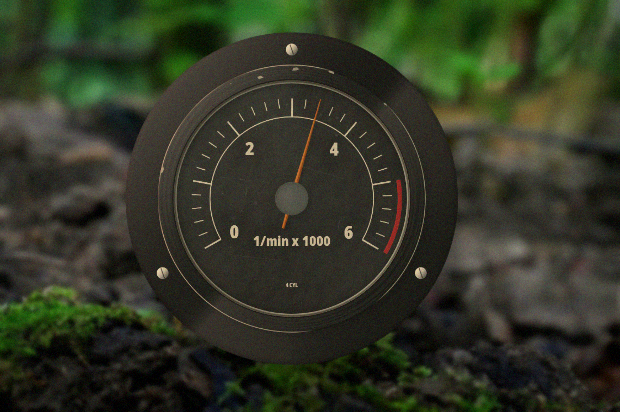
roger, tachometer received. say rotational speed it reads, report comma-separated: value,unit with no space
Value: 3400,rpm
